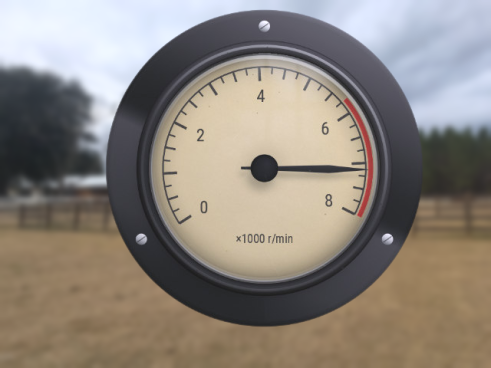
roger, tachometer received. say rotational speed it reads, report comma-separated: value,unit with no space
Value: 7125,rpm
